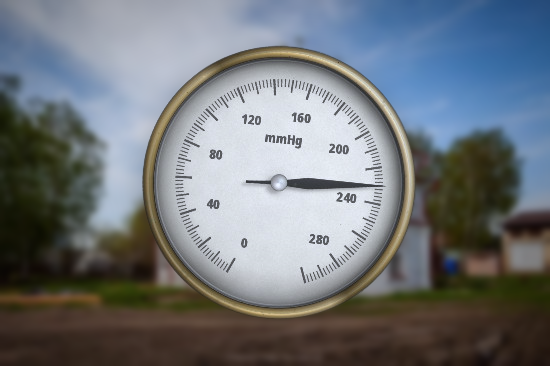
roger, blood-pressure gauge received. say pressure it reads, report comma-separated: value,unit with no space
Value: 230,mmHg
